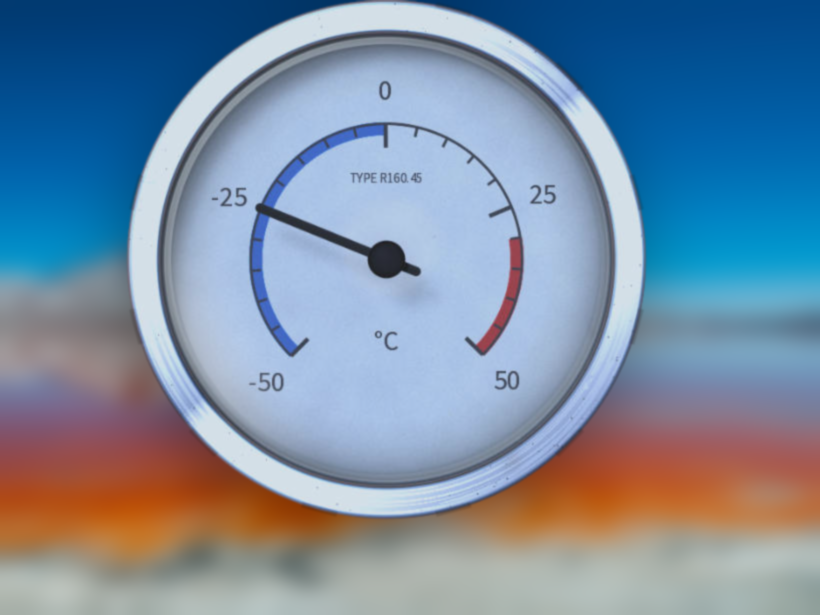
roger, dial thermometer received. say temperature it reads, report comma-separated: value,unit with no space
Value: -25,°C
